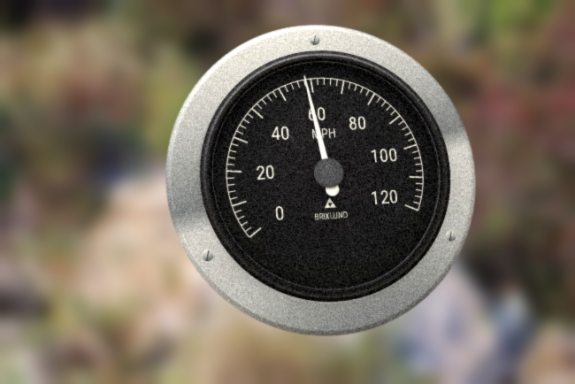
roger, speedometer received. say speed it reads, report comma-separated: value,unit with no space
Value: 58,mph
